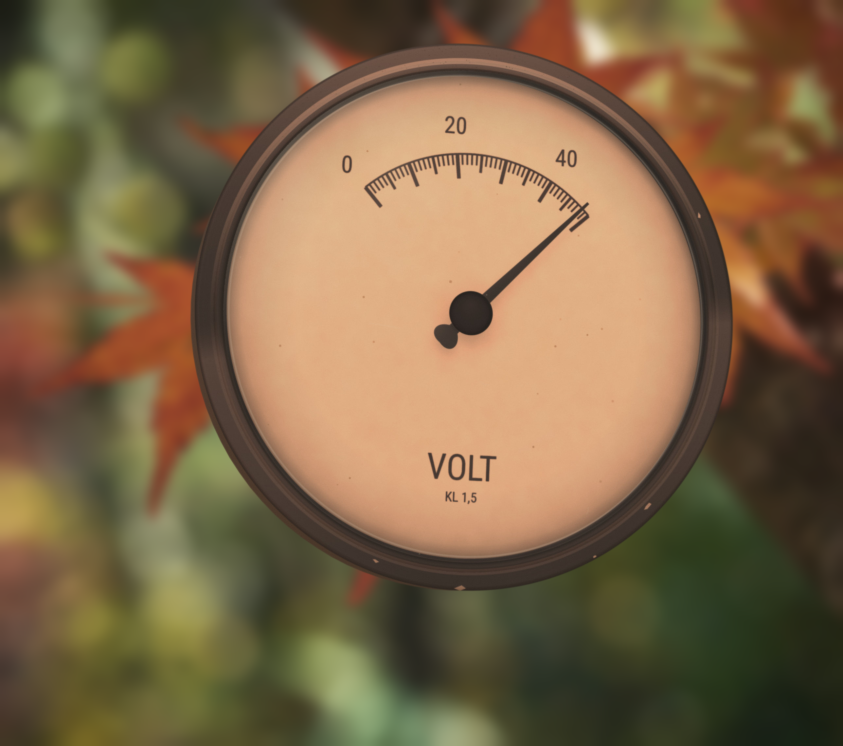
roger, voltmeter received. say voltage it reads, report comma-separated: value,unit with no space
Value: 48,V
